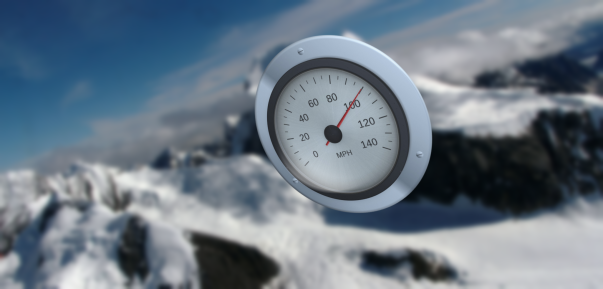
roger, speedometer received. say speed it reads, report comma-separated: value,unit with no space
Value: 100,mph
